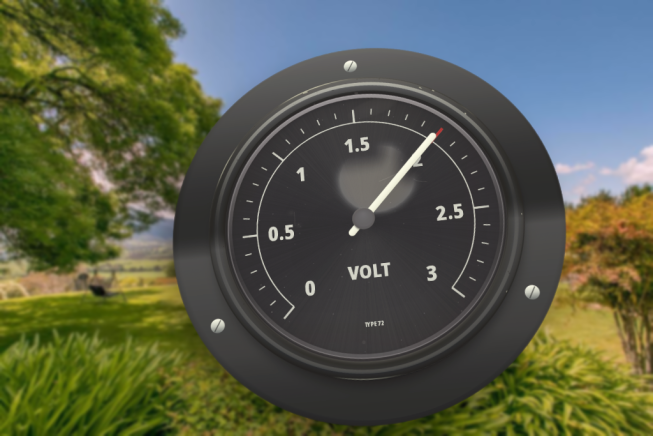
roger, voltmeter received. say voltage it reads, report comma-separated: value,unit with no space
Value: 2,V
